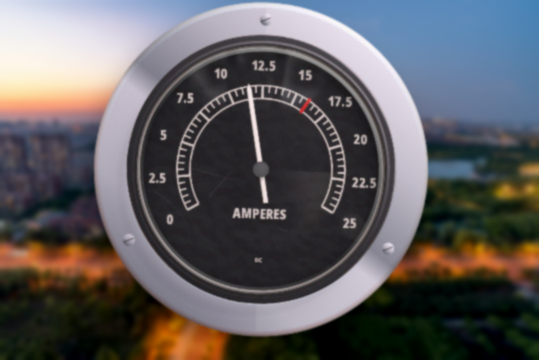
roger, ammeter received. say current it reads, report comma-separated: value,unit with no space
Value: 11.5,A
